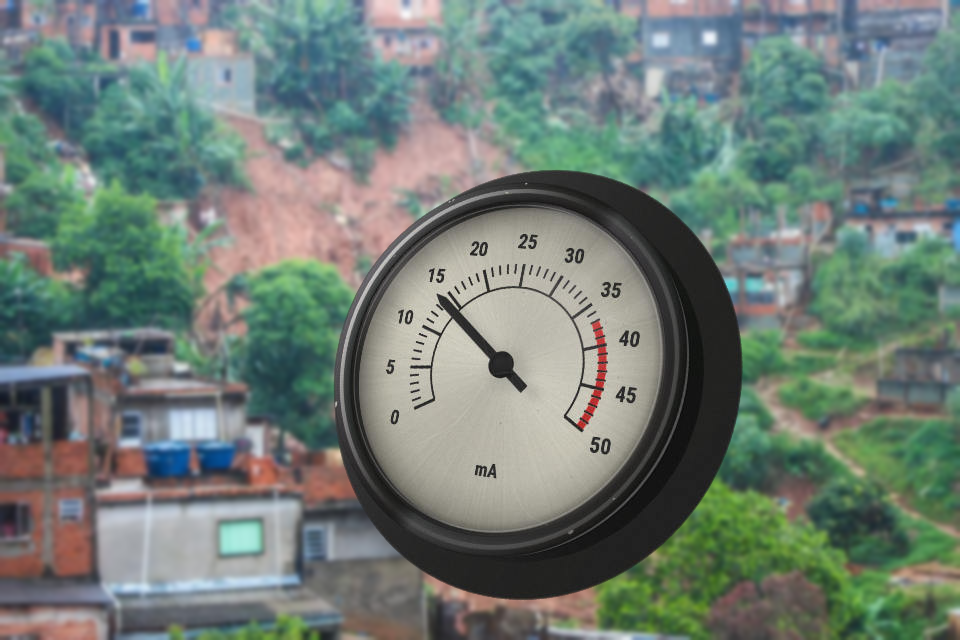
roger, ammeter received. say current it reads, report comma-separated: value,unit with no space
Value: 14,mA
